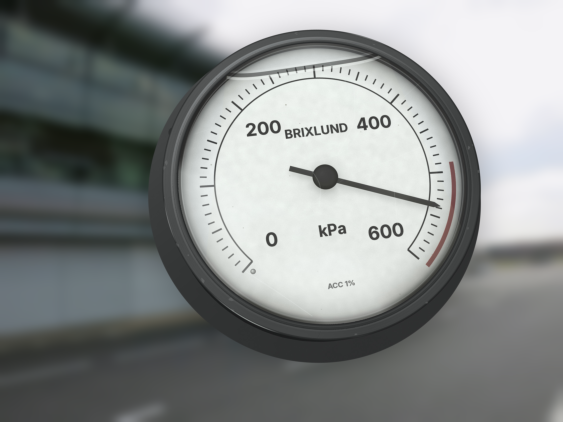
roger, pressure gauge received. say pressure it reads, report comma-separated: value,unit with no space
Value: 540,kPa
